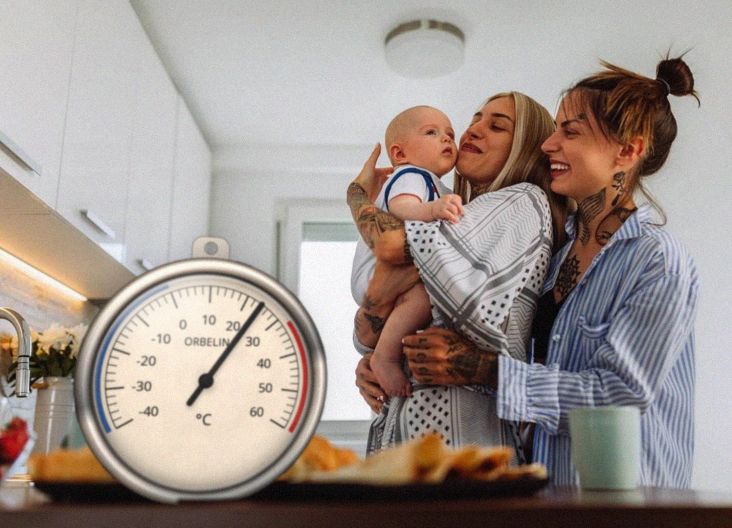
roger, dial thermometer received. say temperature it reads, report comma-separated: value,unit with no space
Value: 24,°C
